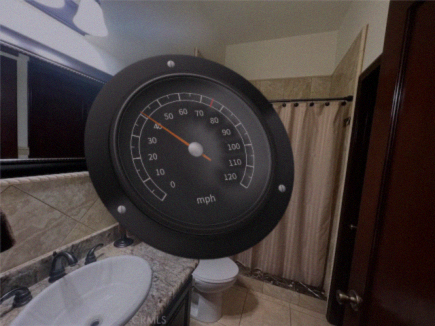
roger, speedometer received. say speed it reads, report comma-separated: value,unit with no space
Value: 40,mph
